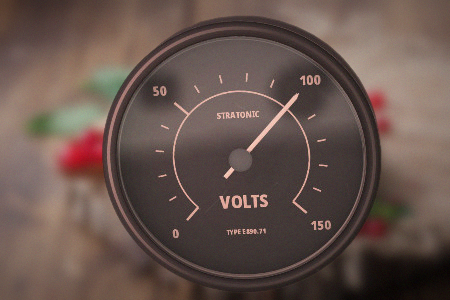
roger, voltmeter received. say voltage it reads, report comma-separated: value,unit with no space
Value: 100,V
